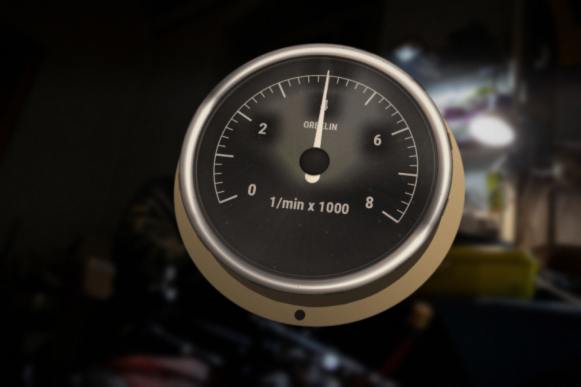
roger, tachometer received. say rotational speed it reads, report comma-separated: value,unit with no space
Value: 4000,rpm
